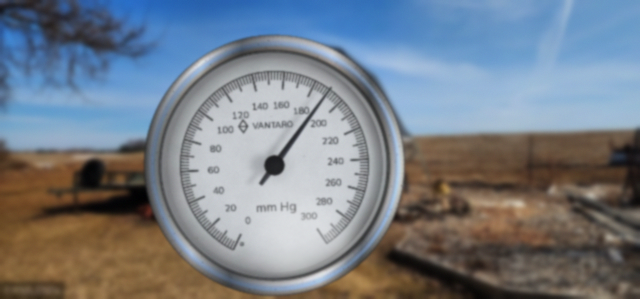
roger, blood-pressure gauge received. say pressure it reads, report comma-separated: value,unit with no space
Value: 190,mmHg
